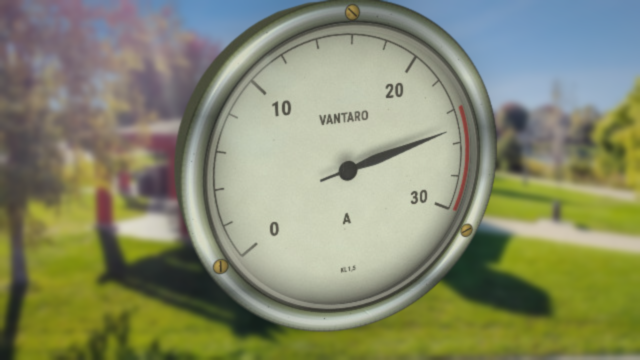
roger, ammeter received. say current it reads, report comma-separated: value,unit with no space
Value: 25,A
